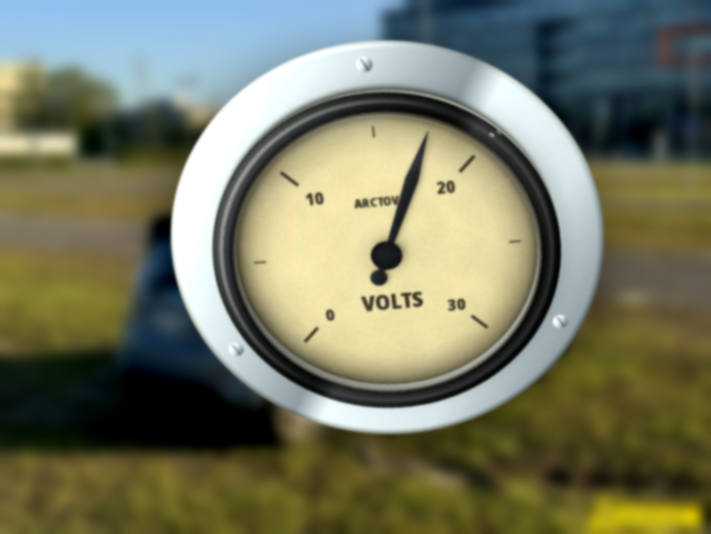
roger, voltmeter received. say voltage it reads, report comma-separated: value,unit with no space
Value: 17.5,V
